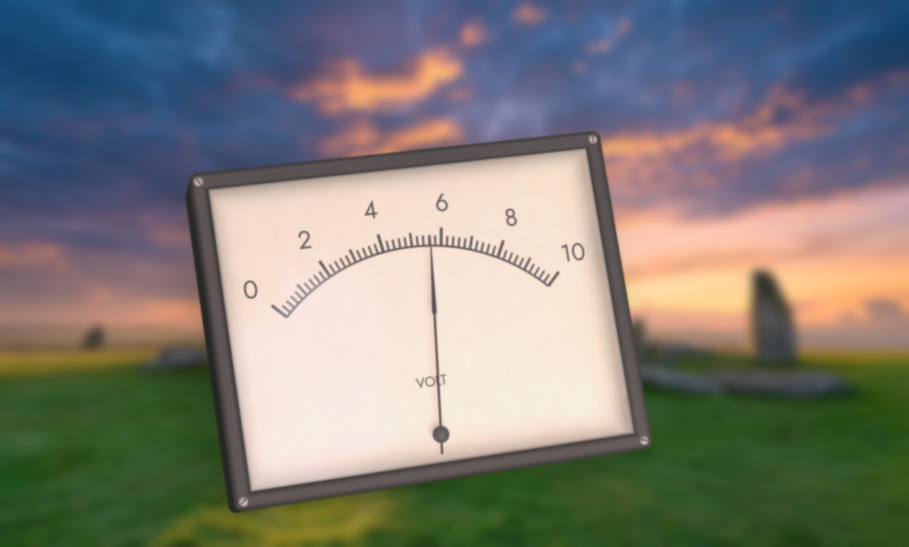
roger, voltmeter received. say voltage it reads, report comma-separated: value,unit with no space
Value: 5.6,V
